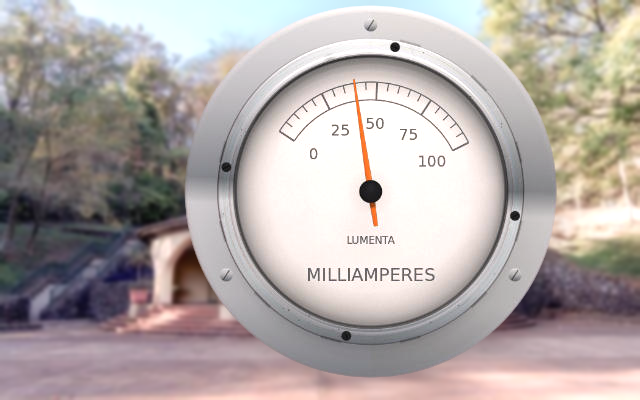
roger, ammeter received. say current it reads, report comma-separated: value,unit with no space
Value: 40,mA
